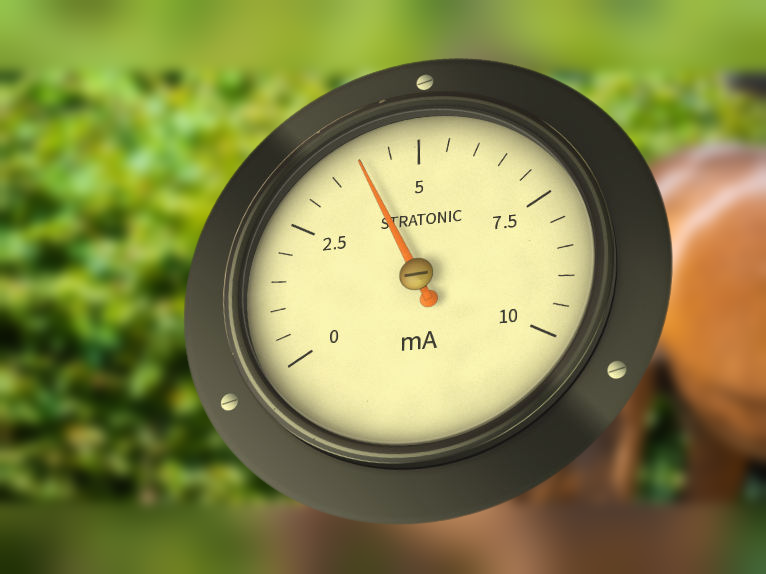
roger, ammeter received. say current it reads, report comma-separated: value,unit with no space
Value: 4,mA
